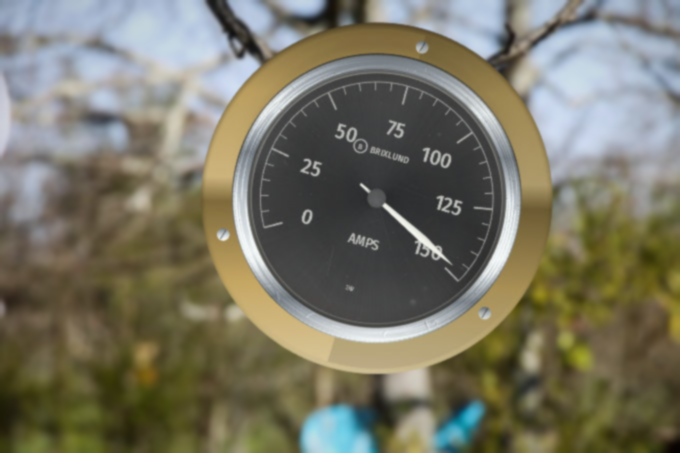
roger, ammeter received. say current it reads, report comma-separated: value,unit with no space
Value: 147.5,A
